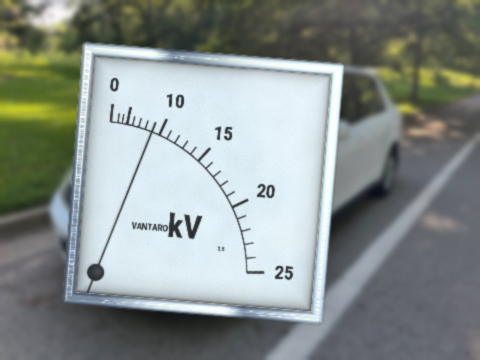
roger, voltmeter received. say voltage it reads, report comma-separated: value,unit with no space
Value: 9,kV
